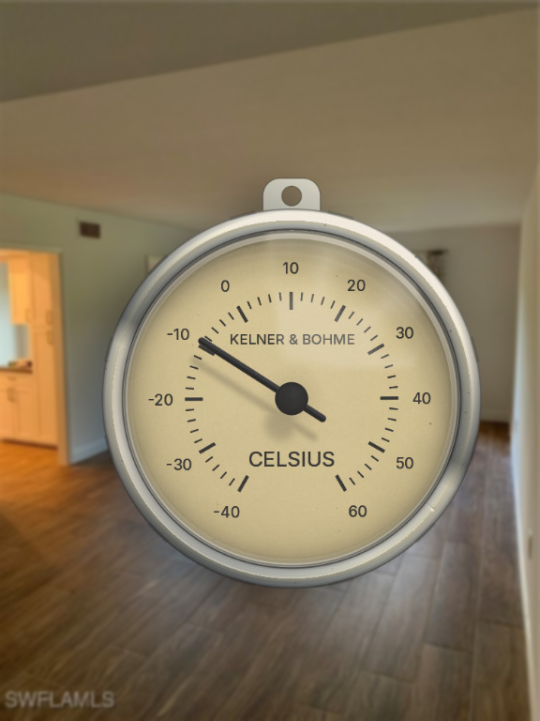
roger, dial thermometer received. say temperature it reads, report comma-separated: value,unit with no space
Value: -9,°C
